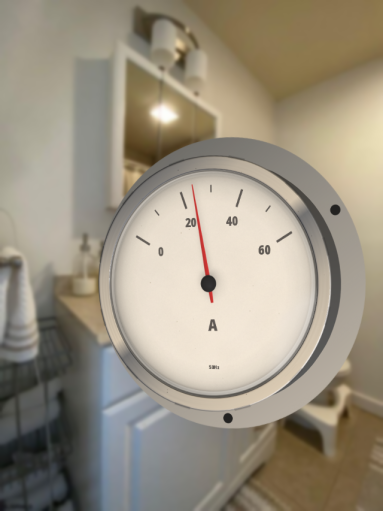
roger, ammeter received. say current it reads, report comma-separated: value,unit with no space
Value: 25,A
